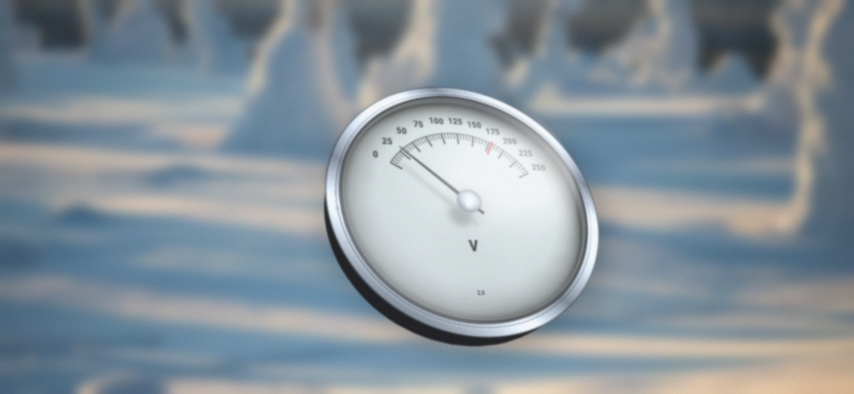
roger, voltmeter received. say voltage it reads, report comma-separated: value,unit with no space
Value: 25,V
